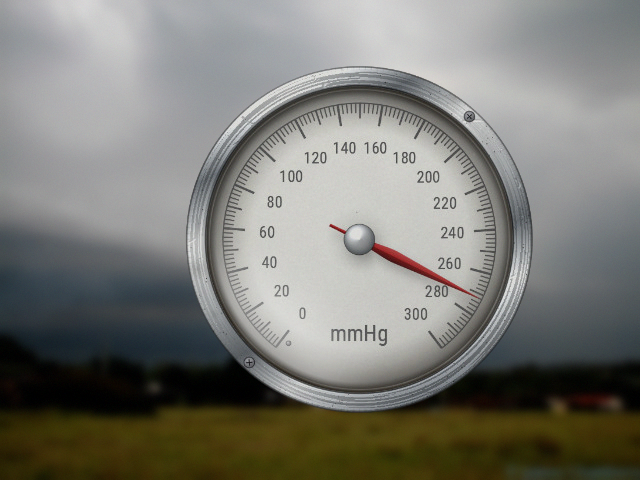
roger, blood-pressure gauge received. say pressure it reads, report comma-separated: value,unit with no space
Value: 272,mmHg
